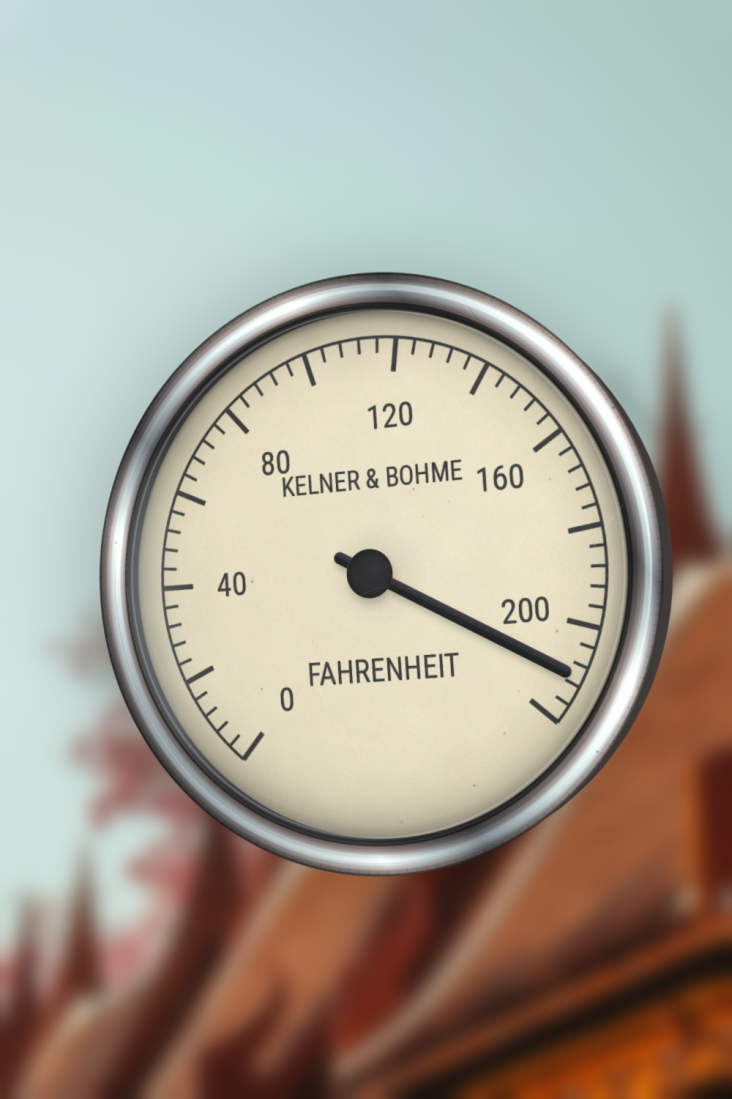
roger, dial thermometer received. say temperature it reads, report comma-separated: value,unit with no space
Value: 210,°F
